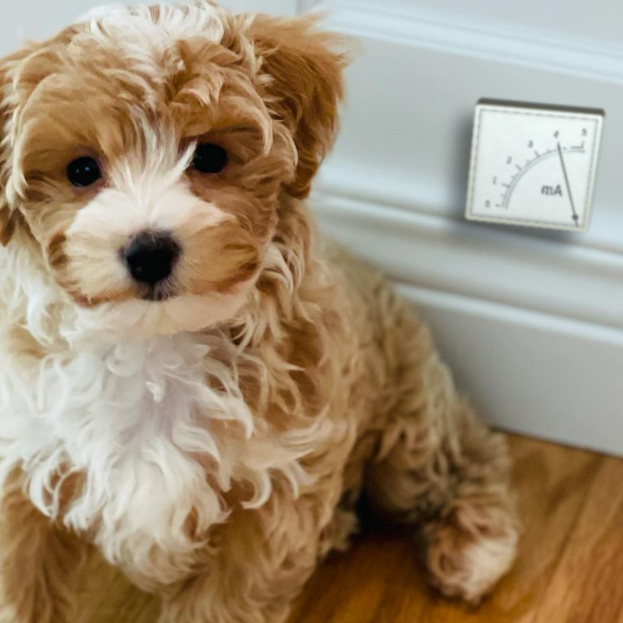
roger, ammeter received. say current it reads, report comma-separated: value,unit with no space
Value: 4,mA
